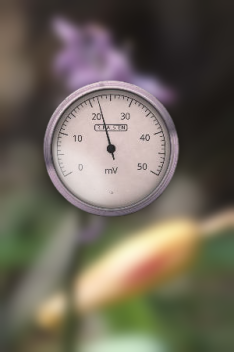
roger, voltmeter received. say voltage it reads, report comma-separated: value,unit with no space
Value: 22,mV
